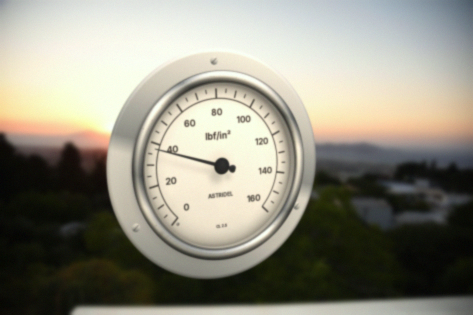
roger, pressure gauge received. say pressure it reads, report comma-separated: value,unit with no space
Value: 37.5,psi
